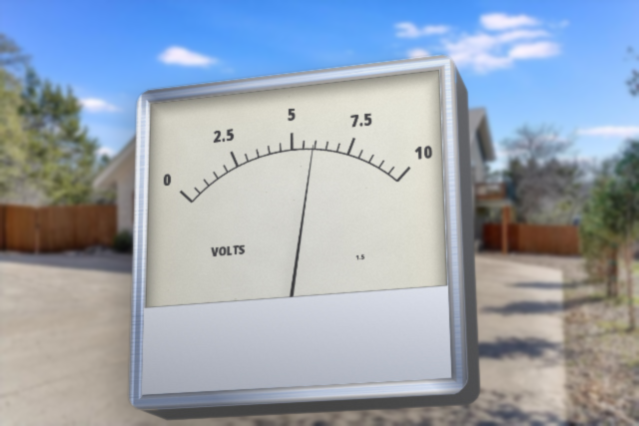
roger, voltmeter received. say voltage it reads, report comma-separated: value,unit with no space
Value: 6,V
